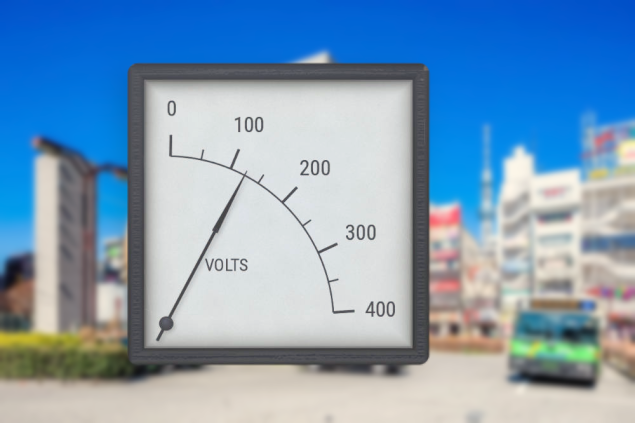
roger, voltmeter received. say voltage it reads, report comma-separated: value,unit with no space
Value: 125,V
